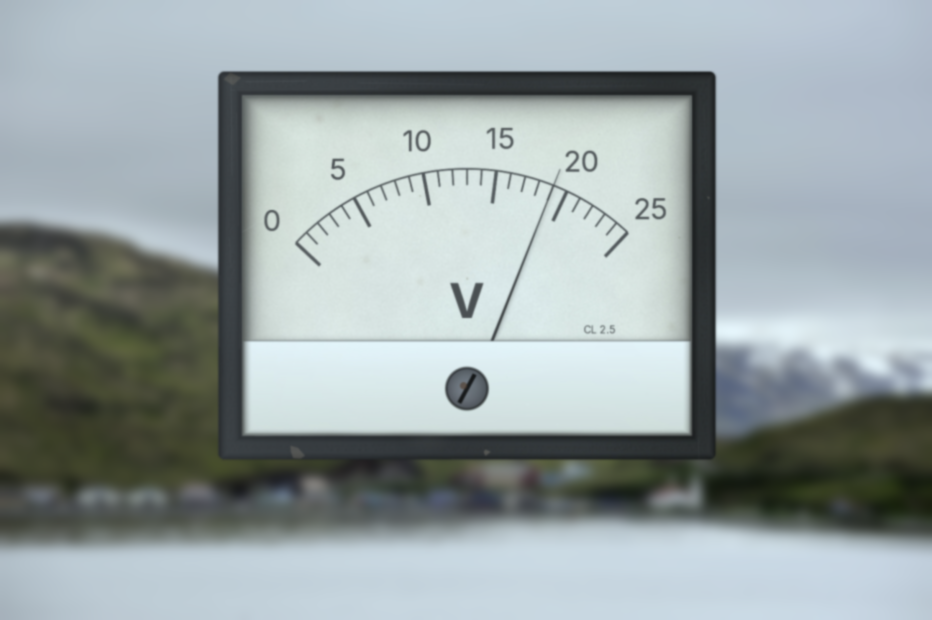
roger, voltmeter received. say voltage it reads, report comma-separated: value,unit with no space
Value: 19,V
